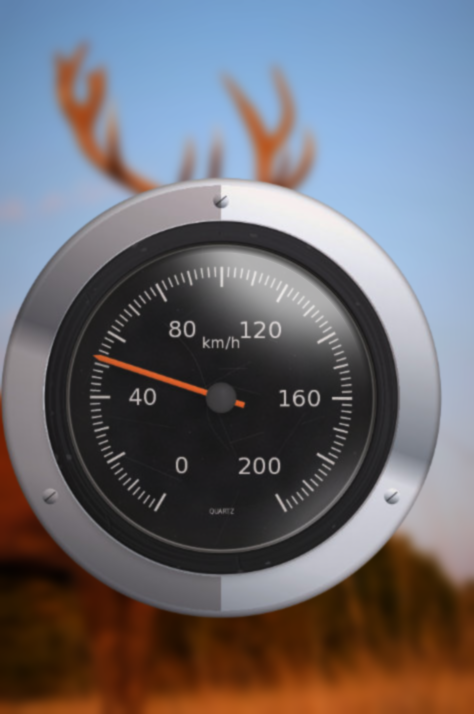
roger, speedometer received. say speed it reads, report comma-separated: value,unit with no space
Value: 52,km/h
